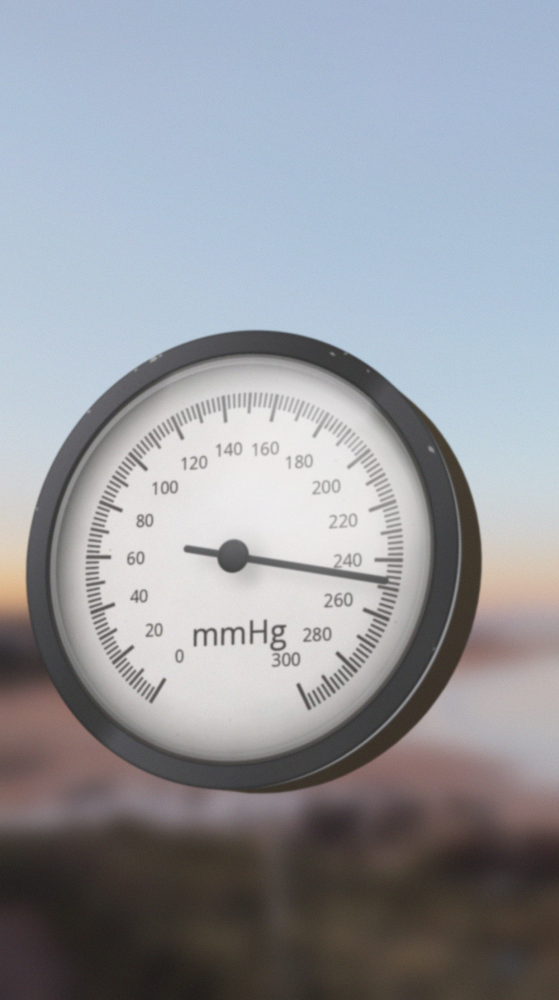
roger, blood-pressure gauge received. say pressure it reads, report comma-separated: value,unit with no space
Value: 248,mmHg
